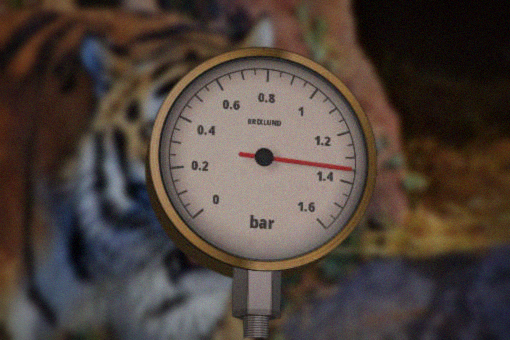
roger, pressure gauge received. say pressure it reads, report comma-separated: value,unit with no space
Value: 1.35,bar
